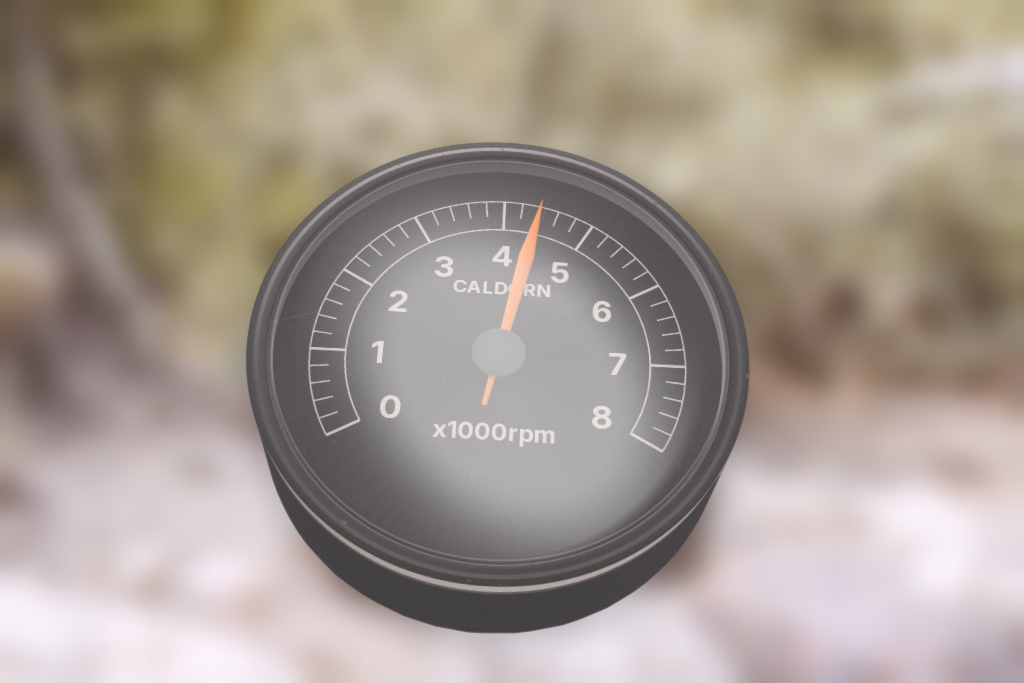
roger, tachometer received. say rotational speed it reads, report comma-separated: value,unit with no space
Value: 4400,rpm
